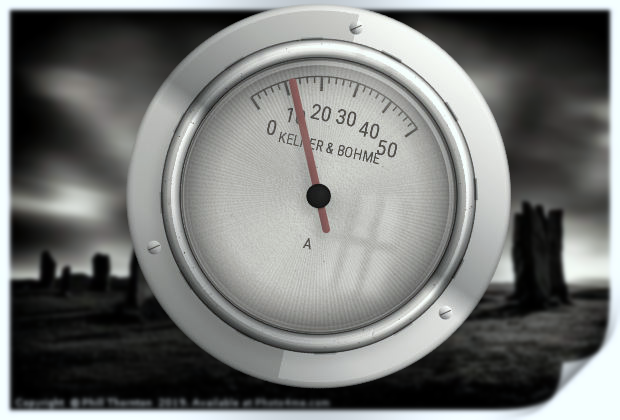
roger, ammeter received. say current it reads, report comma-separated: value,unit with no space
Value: 12,A
